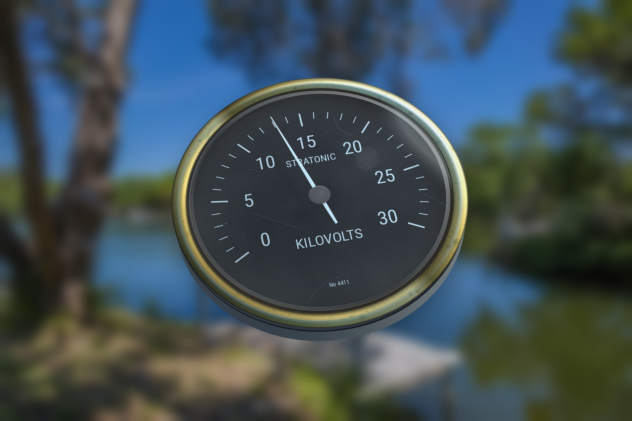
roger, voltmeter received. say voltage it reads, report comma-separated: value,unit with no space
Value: 13,kV
